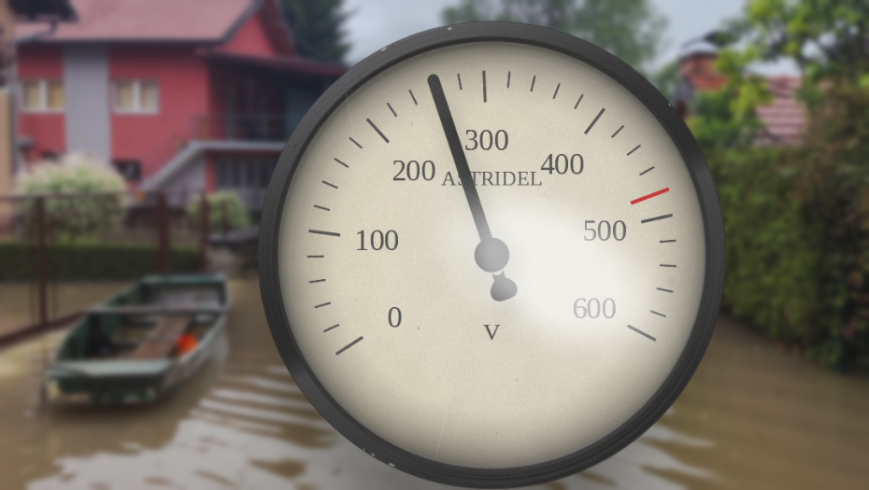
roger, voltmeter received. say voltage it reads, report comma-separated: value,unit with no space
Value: 260,V
